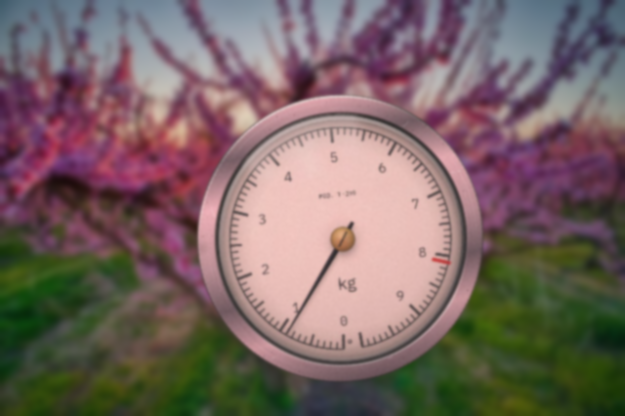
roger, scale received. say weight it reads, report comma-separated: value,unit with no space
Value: 0.9,kg
